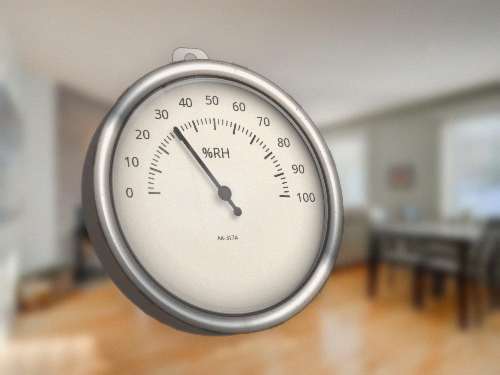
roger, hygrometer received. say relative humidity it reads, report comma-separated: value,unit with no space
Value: 30,%
